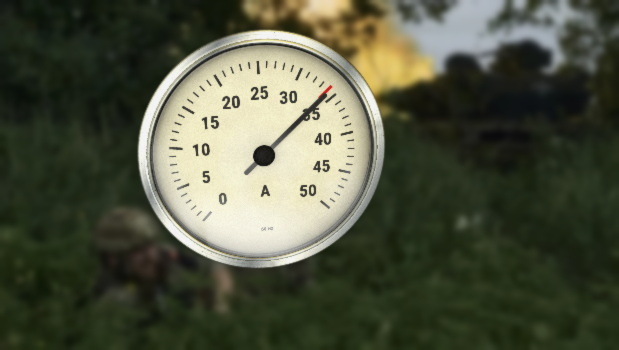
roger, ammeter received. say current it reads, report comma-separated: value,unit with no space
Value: 34,A
